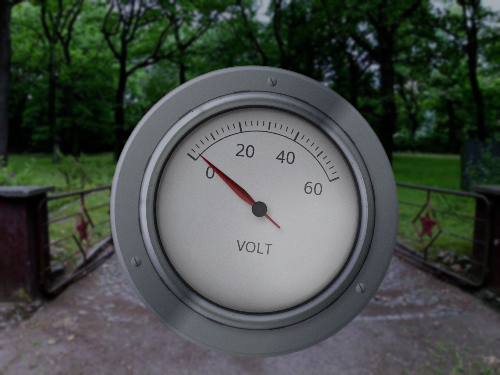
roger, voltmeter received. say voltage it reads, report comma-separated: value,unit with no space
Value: 2,V
